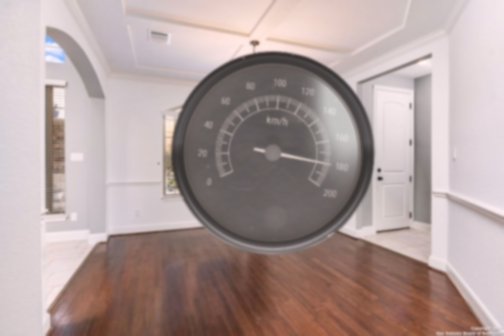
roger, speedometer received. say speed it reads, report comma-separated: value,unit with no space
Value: 180,km/h
